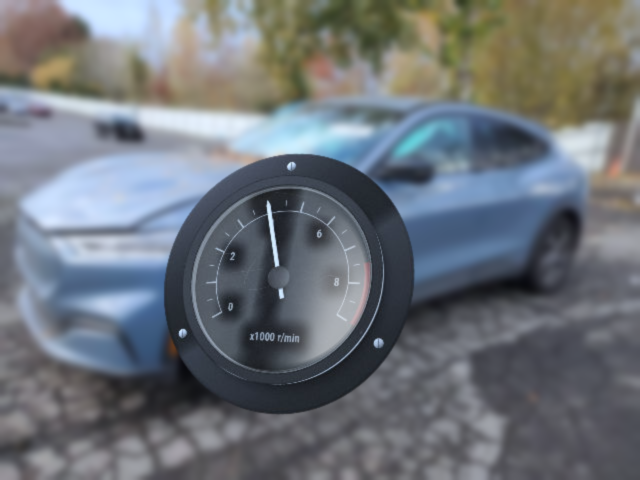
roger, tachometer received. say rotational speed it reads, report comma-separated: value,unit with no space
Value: 4000,rpm
